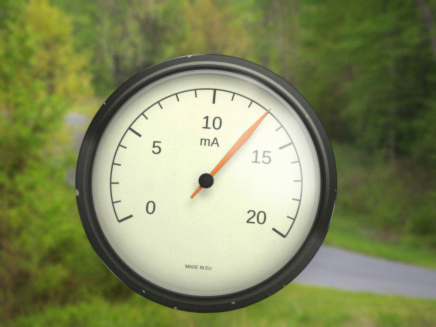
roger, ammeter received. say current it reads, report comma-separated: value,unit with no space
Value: 13,mA
